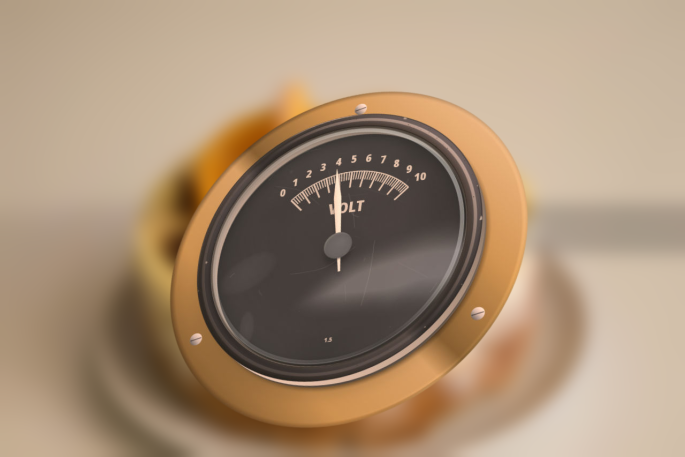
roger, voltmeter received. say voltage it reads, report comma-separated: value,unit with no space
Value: 4,V
